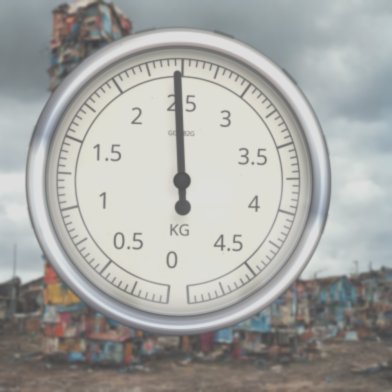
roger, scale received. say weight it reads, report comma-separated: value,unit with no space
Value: 2.45,kg
